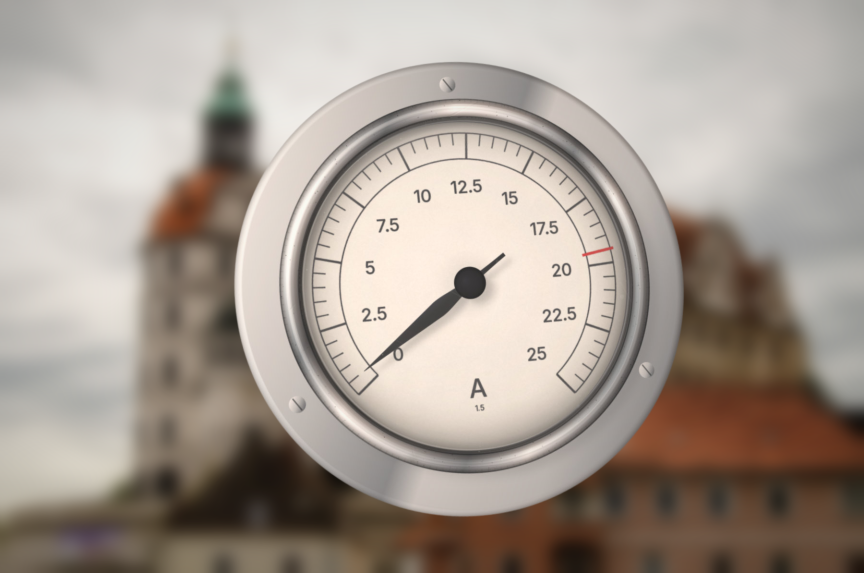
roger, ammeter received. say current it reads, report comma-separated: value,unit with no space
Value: 0.5,A
